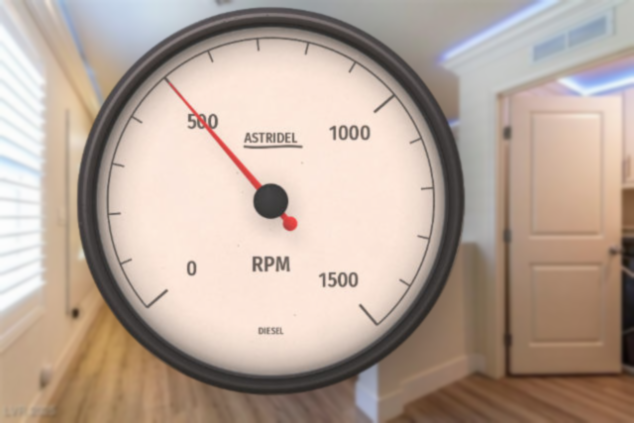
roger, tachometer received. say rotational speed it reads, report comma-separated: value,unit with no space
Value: 500,rpm
